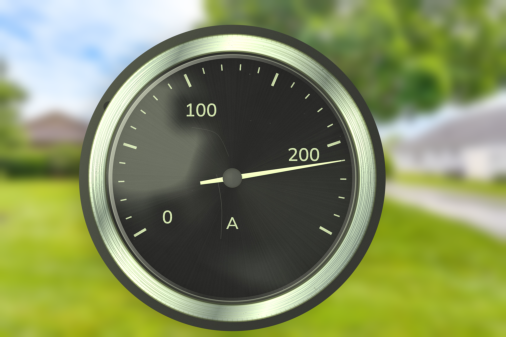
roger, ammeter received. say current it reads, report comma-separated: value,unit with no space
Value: 210,A
